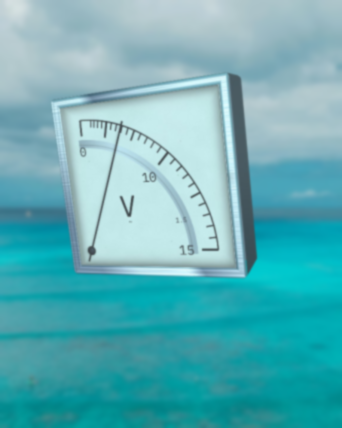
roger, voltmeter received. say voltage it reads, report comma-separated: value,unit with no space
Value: 6.5,V
